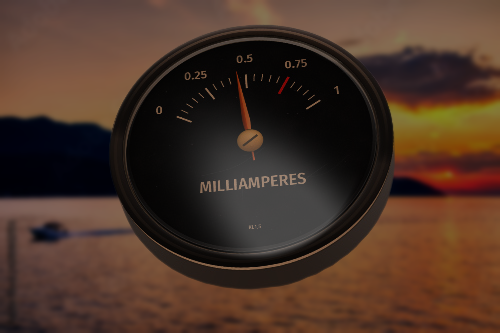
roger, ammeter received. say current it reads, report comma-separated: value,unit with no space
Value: 0.45,mA
